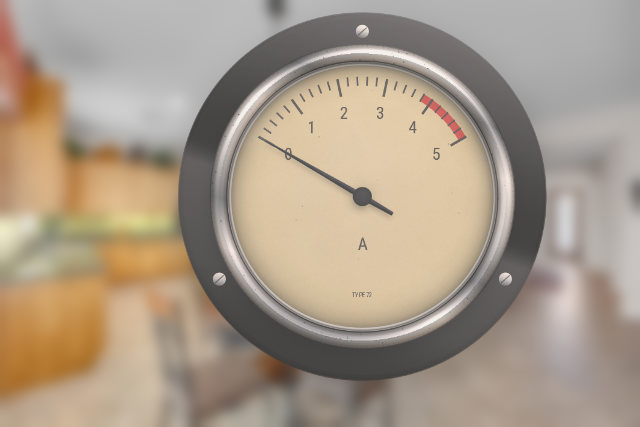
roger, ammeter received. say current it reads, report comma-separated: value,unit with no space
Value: 0,A
